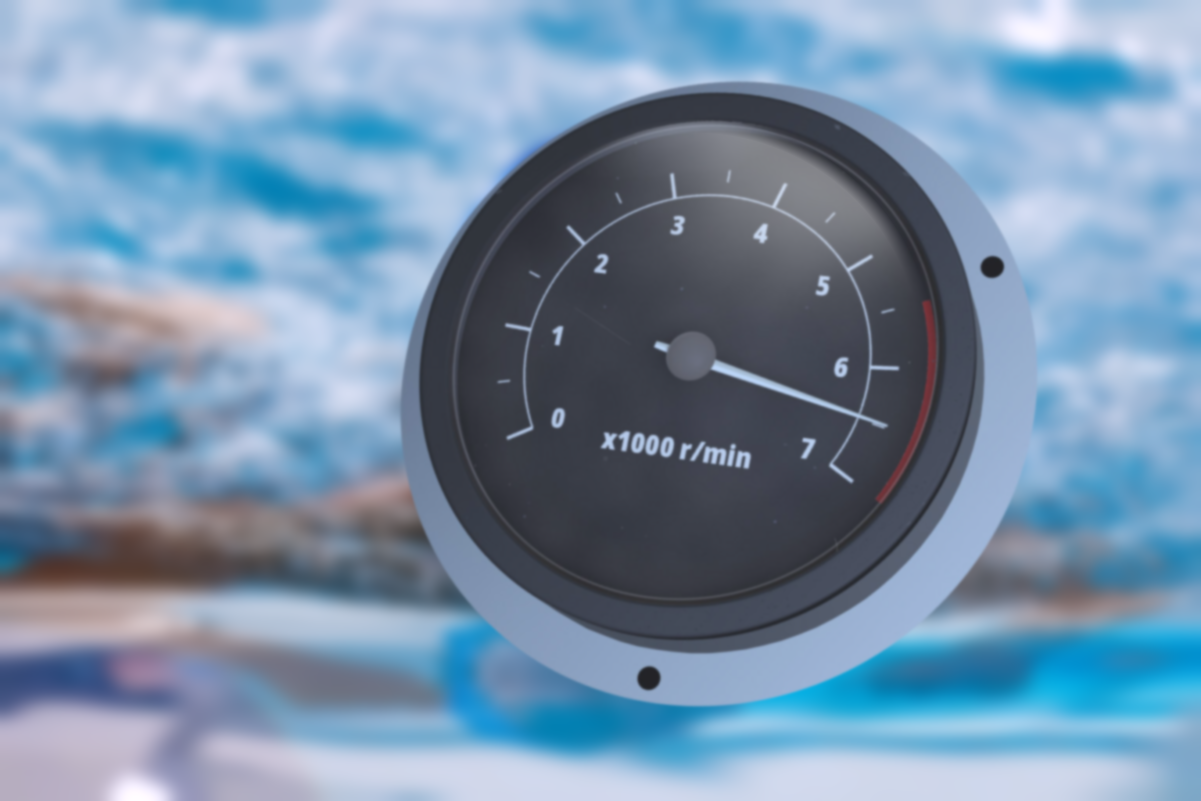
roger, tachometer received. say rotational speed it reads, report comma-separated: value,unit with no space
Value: 6500,rpm
